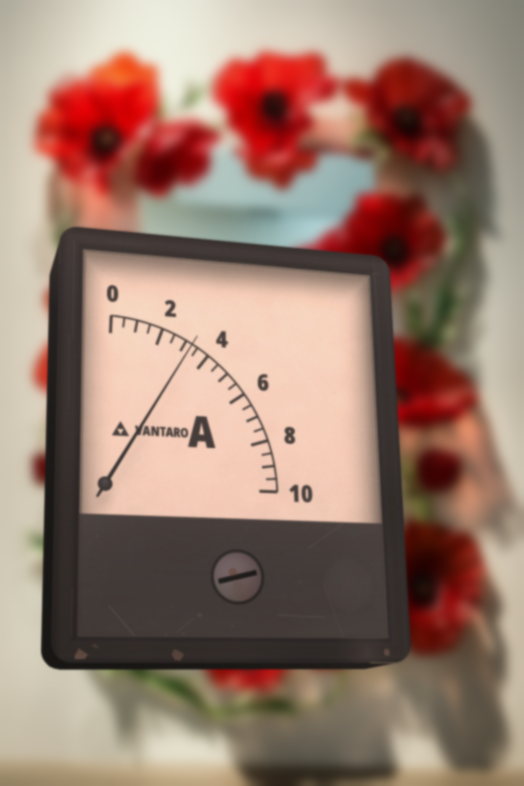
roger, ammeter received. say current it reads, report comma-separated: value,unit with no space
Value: 3.25,A
